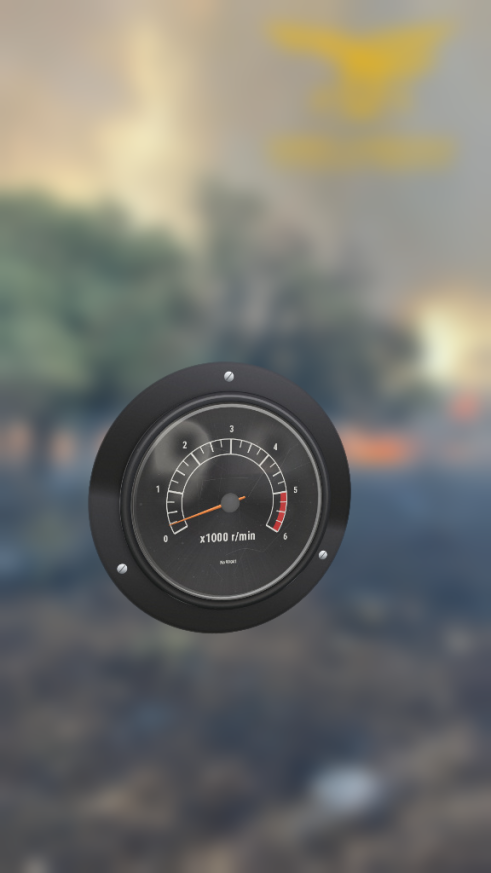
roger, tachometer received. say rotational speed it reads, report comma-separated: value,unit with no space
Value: 250,rpm
